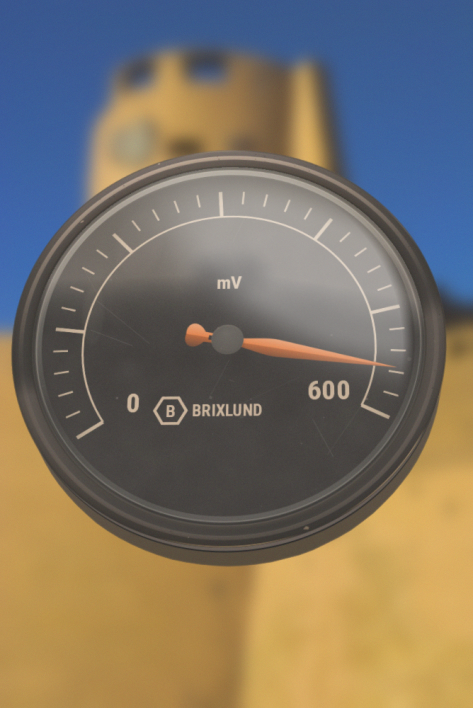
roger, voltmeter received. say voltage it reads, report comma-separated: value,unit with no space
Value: 560,mV
